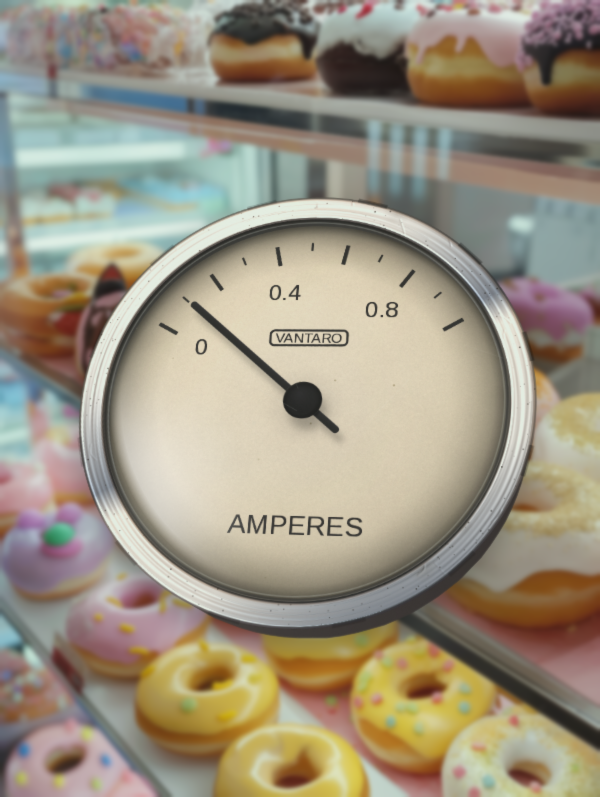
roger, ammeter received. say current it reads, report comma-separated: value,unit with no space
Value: 0.1,A
